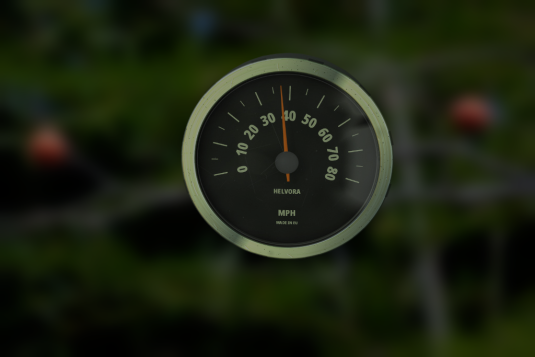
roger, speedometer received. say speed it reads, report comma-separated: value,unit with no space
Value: 37.5,mph
